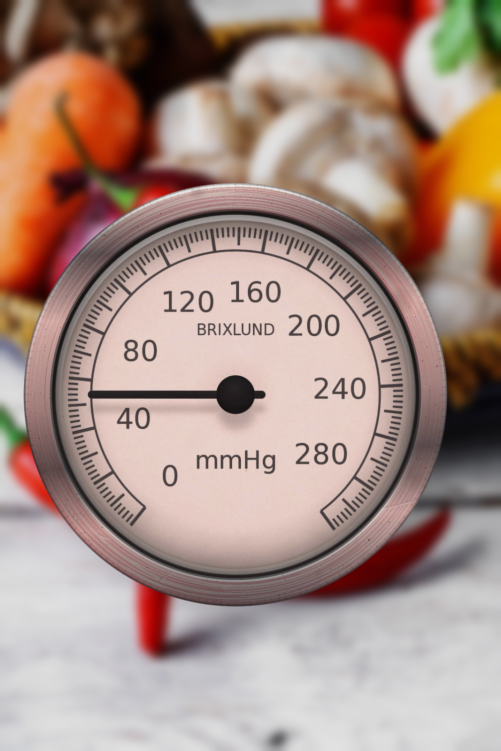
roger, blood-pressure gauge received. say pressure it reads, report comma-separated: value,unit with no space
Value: 54,mmHg
